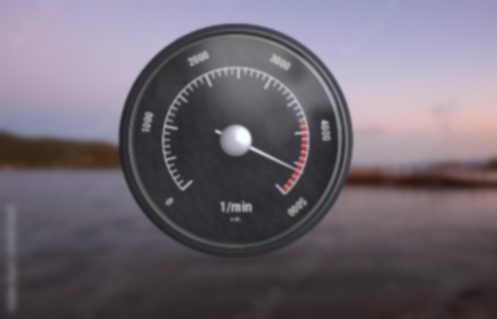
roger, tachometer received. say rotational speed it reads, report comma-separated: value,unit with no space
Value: 4600,rpm
